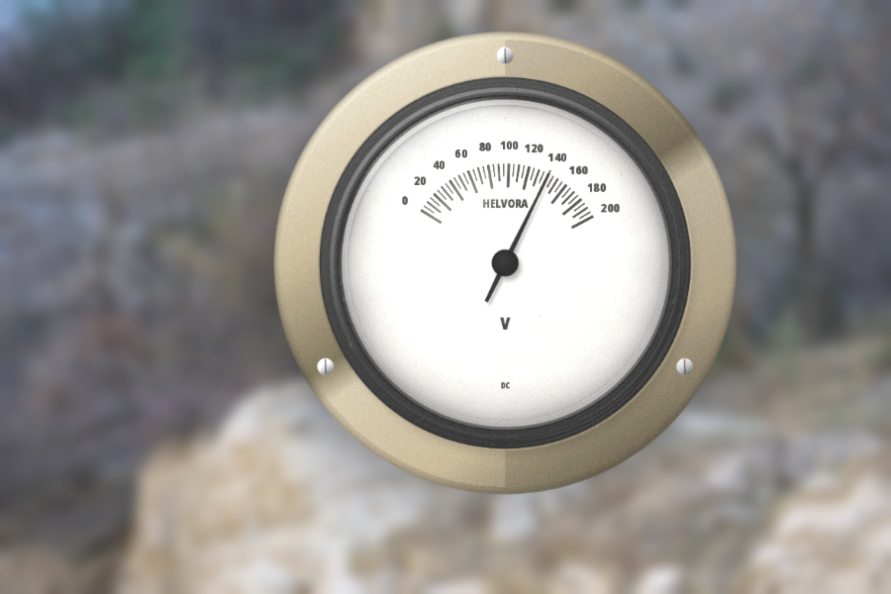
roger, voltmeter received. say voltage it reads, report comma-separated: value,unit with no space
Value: 140,V
